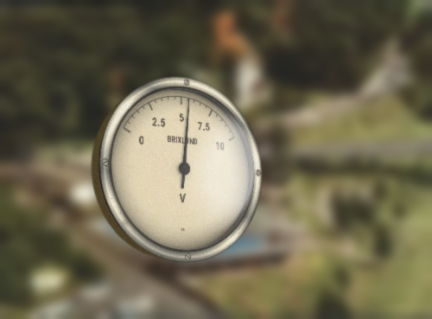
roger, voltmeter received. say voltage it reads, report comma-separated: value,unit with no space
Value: 5.5,V
